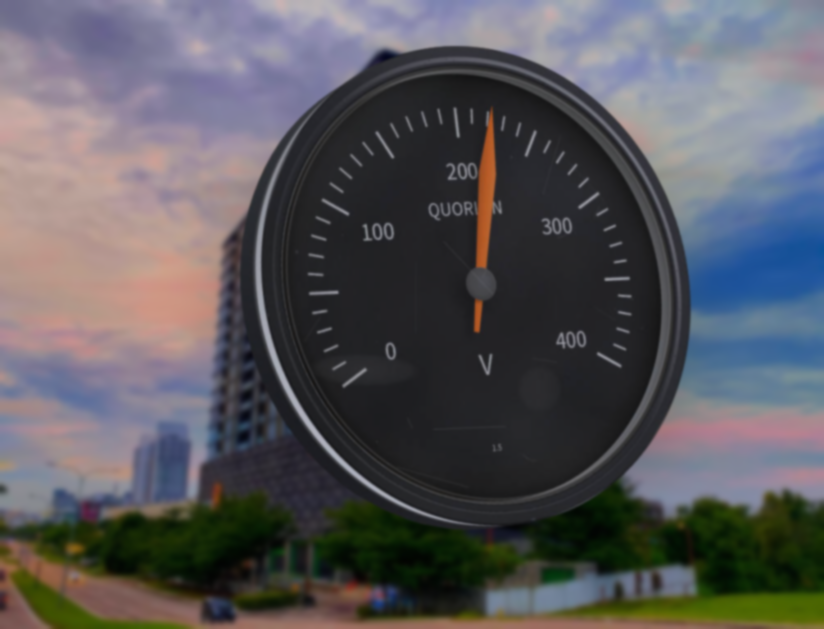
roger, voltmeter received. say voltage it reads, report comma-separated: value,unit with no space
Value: 220,V
